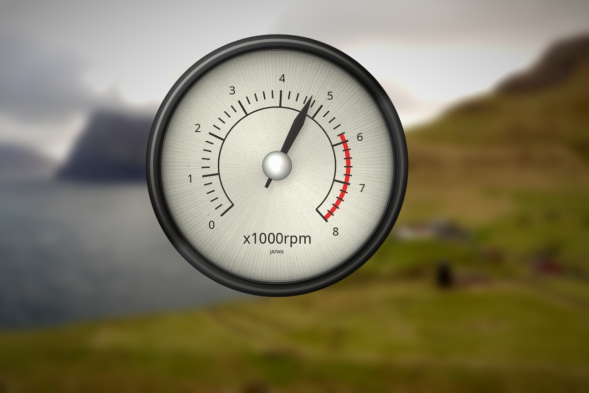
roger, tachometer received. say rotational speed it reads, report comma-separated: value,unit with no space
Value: 4700,rpm
